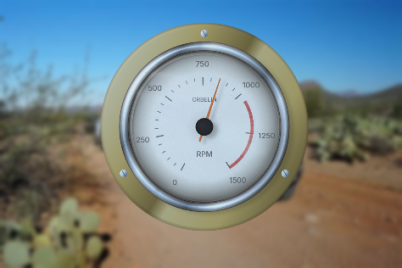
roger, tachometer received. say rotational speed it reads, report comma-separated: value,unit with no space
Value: 850,rpm
